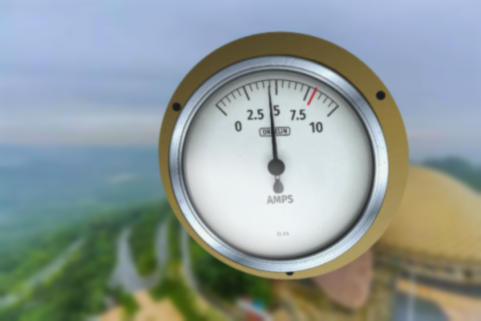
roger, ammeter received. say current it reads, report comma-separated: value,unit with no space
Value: 4.5,A
